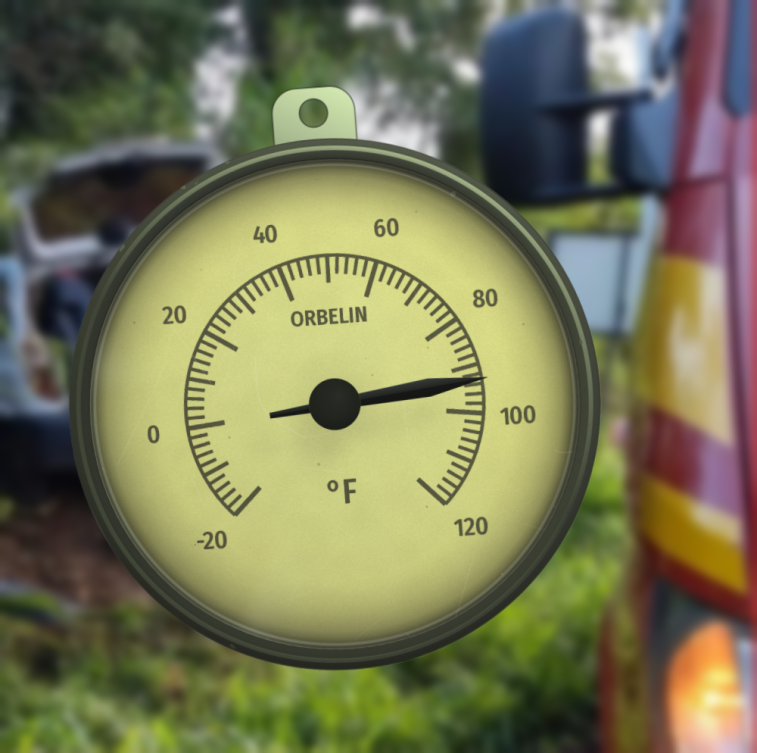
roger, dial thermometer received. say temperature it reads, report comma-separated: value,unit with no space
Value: 93,°F
